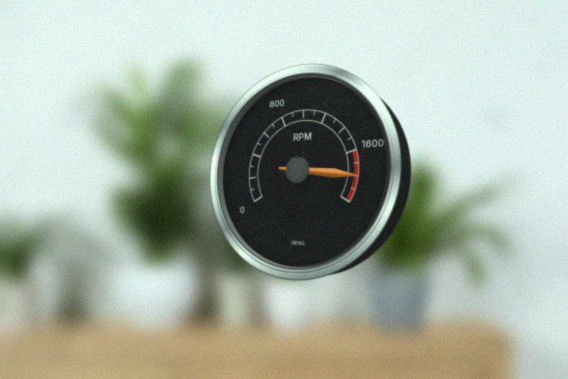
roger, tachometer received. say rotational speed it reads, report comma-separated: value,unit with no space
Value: 1800,rpm
